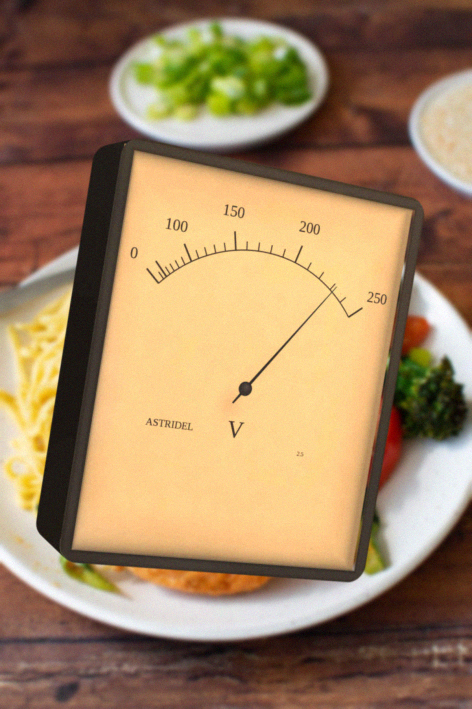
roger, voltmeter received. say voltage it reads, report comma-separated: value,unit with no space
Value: 230,V
